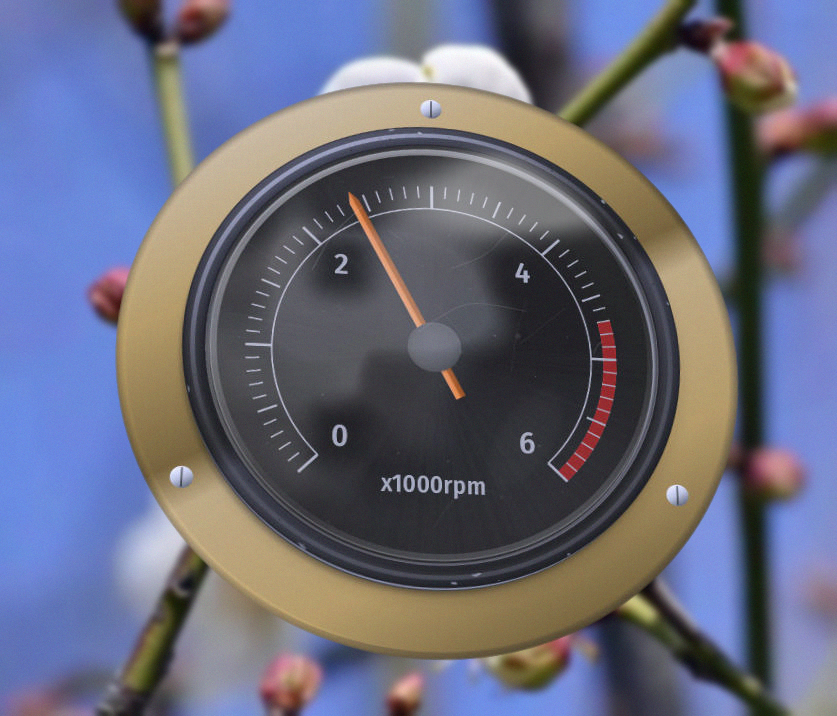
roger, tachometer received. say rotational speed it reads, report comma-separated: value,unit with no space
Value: 2400,rpm
